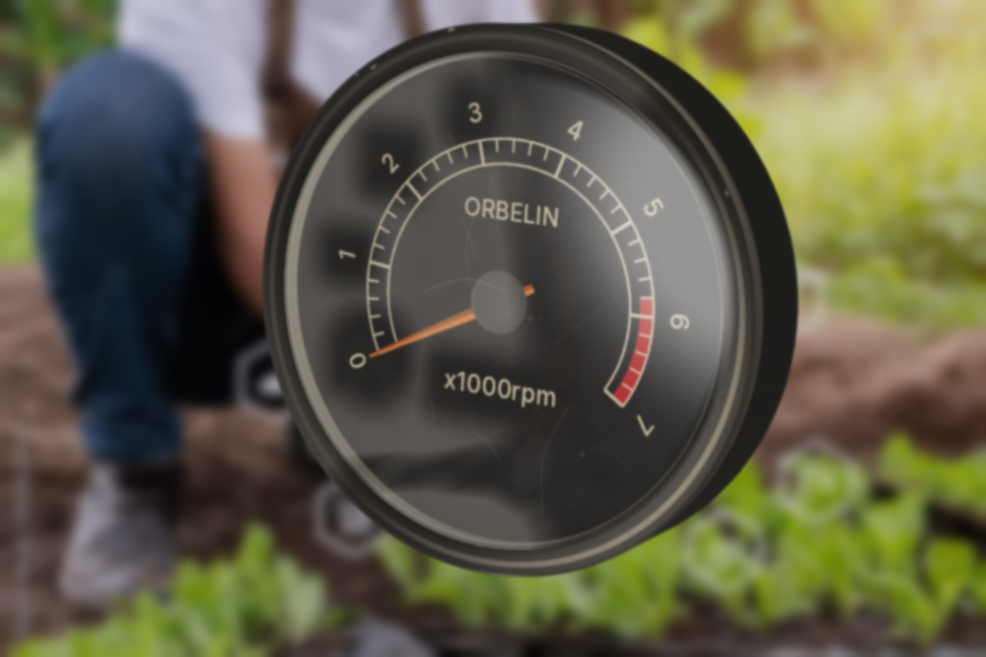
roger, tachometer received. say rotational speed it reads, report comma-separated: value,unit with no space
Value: 0,rpm
